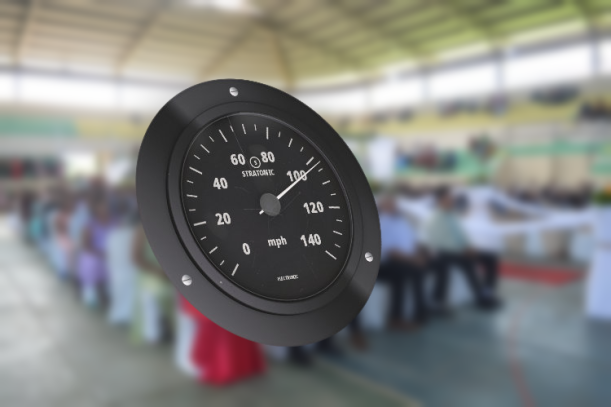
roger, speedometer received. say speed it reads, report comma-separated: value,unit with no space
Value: 102.5,mph
